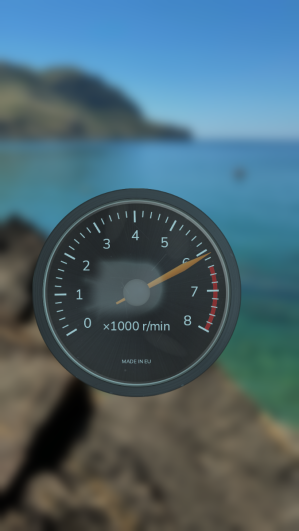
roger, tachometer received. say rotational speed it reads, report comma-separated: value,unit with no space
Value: 6100,rpm
